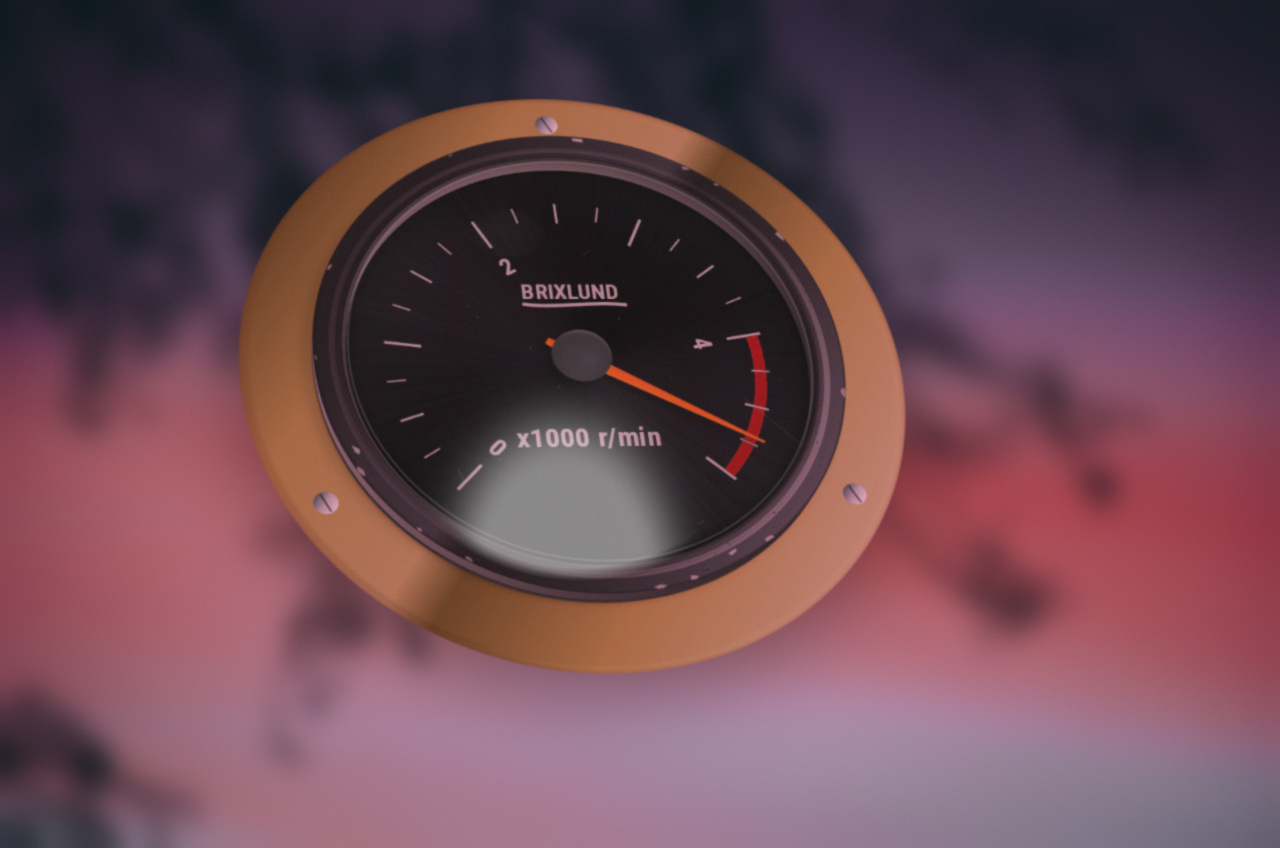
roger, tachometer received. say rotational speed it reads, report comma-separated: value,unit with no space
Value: 4750,rpm
